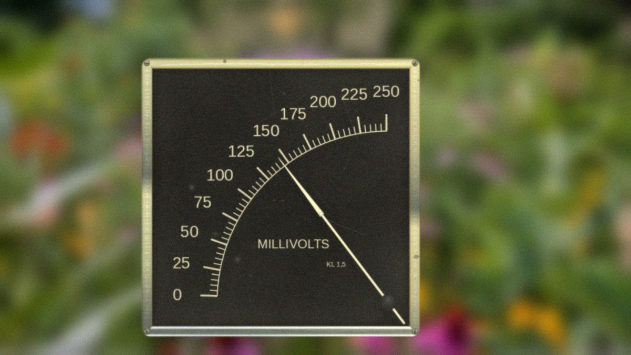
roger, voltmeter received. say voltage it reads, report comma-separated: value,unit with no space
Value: 145,mV
